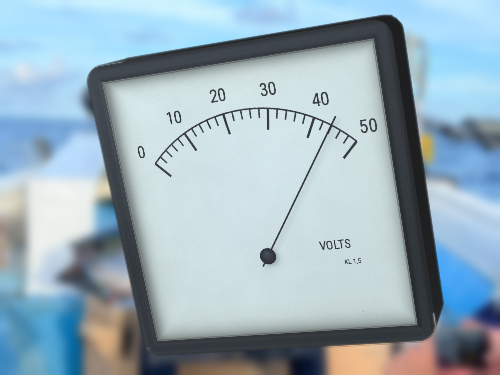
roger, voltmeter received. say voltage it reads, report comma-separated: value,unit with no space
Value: 44,V
